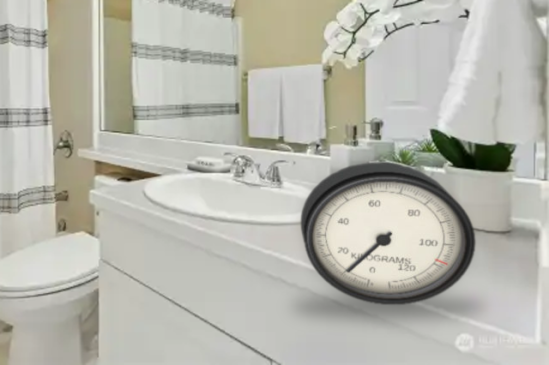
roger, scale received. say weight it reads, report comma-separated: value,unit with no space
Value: 10,kg
